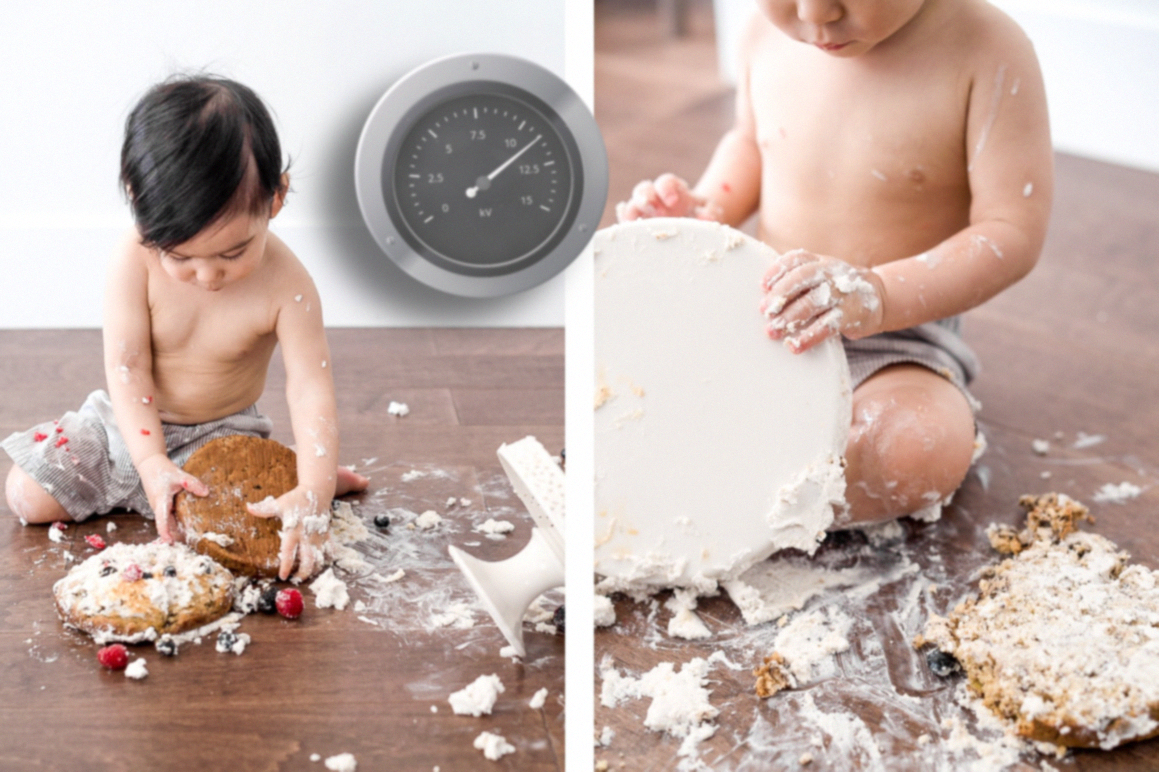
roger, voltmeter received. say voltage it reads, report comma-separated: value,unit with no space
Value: 11,kV
